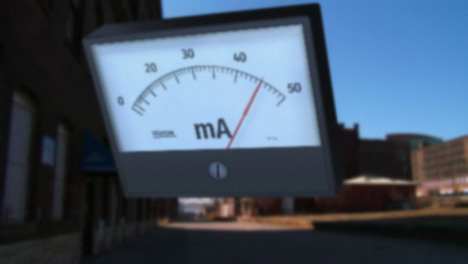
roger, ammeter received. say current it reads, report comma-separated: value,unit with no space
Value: 45,mA
